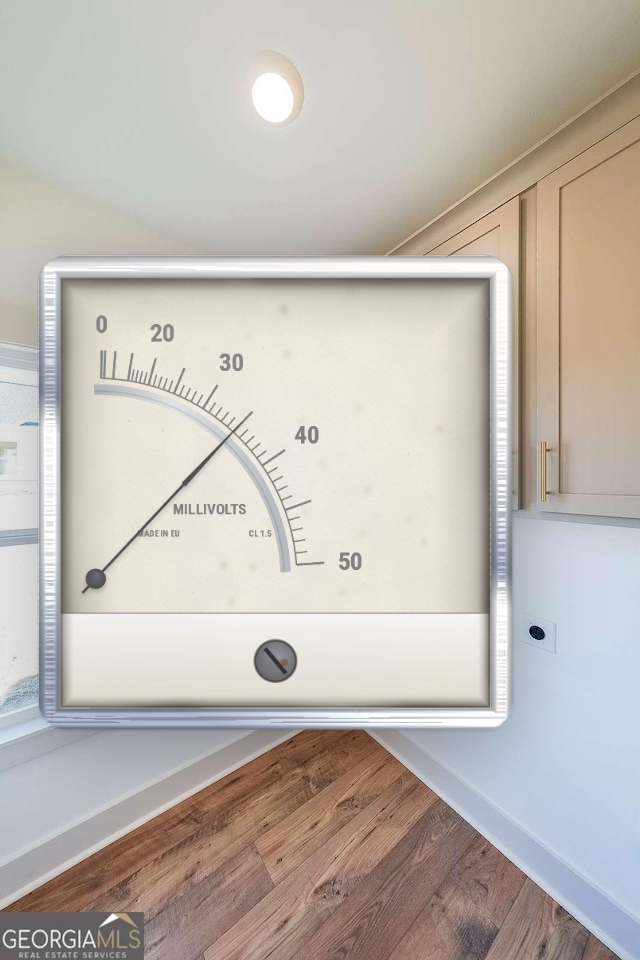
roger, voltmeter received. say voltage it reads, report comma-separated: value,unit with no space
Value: 35,mV
